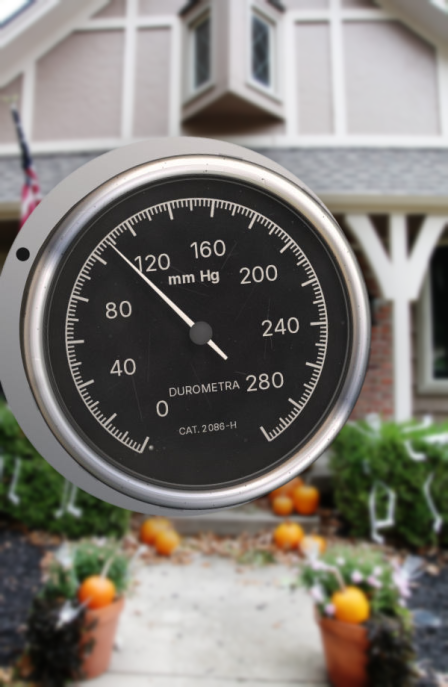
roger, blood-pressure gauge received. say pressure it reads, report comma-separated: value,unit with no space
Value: 108,mmHg
